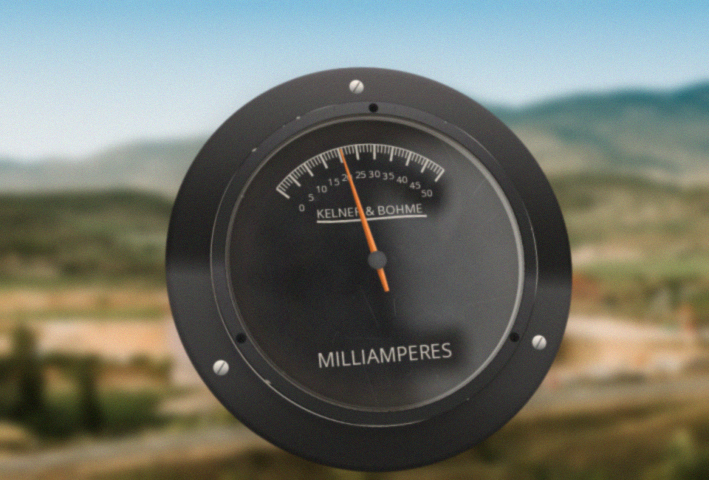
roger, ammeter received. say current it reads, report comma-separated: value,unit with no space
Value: 20,mA
